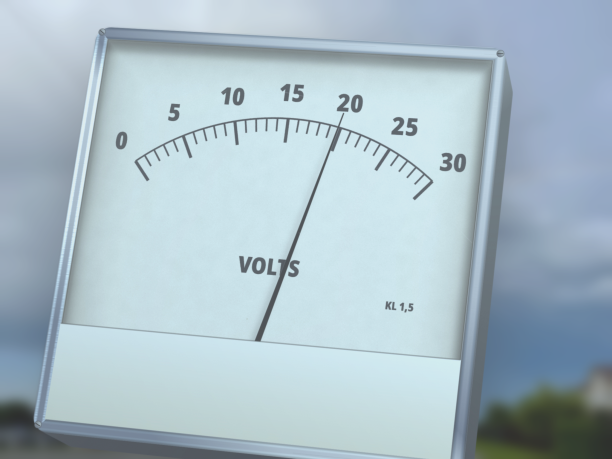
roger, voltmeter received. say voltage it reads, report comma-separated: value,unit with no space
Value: 20,V
